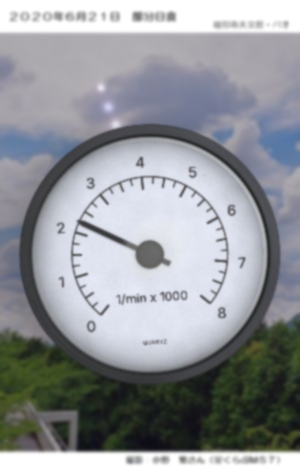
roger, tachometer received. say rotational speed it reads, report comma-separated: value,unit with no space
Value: 2250,rpm
